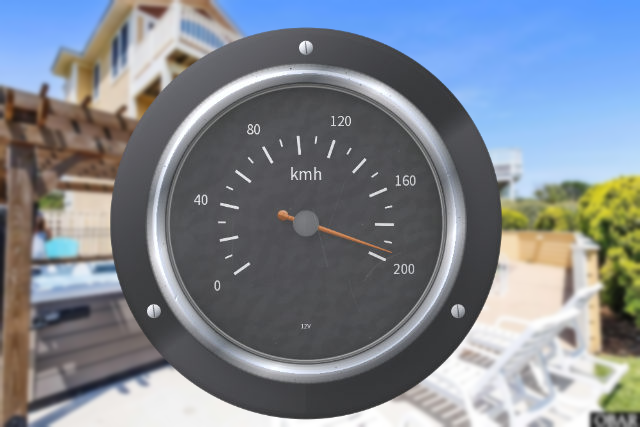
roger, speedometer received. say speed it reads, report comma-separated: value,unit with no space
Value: 195,km/h
